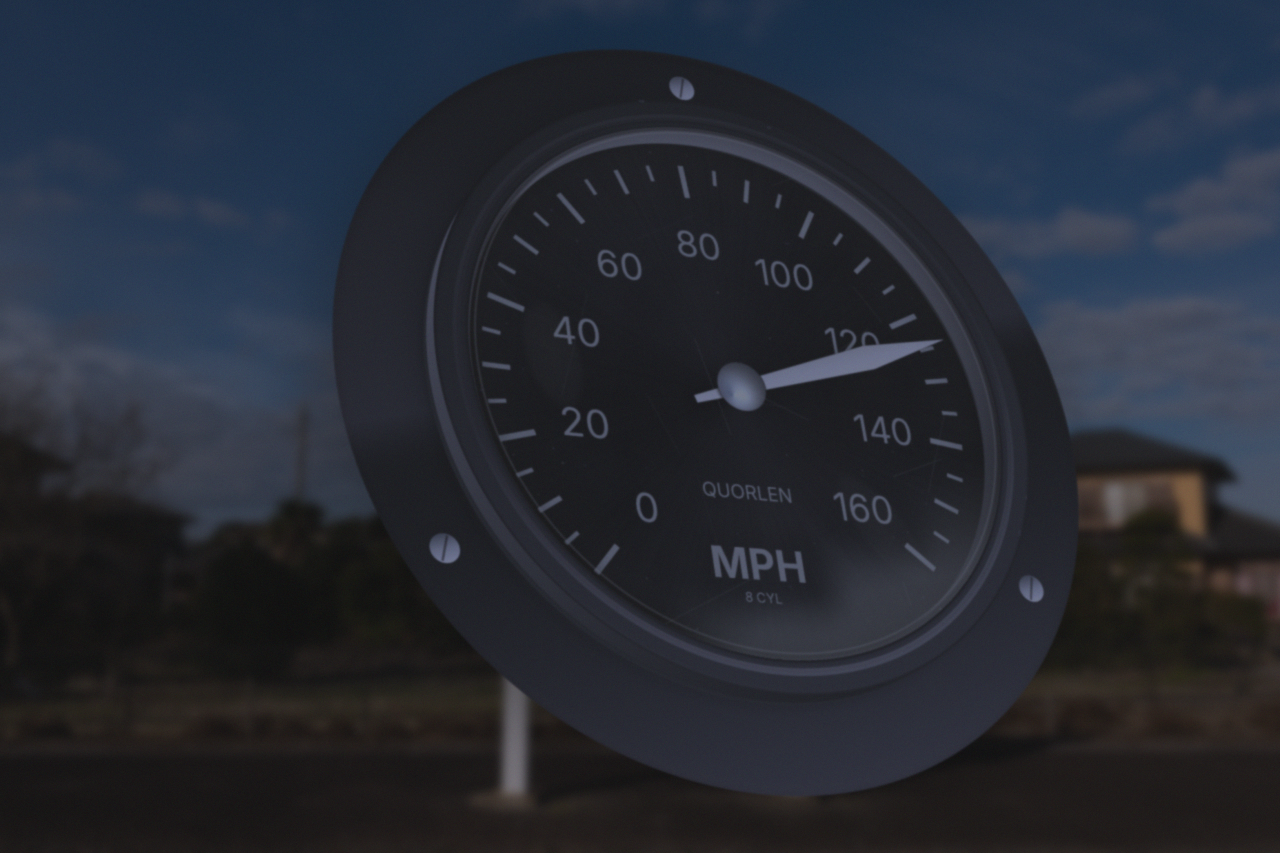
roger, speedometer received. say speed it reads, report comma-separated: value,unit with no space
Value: 125,mph
